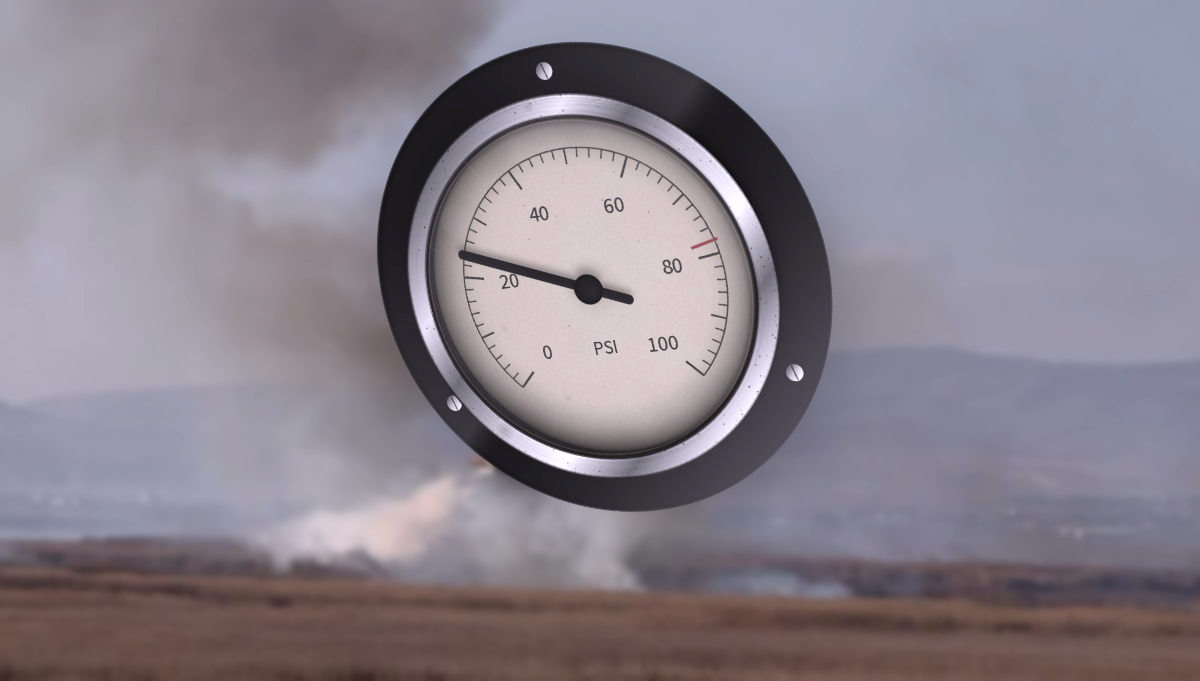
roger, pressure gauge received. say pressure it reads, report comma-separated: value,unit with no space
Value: 24,psi
